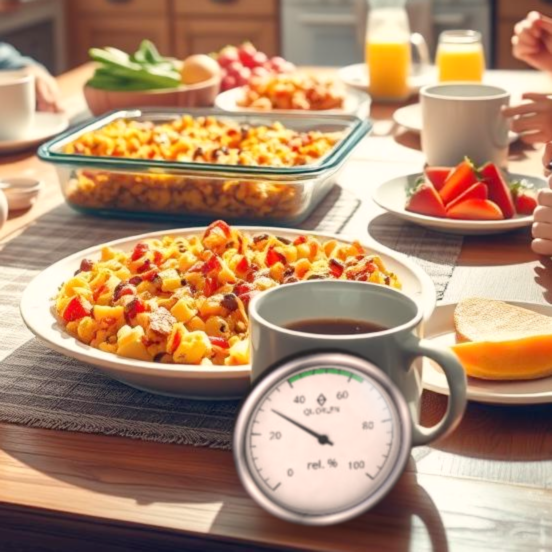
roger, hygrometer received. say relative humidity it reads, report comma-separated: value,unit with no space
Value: 30,%
